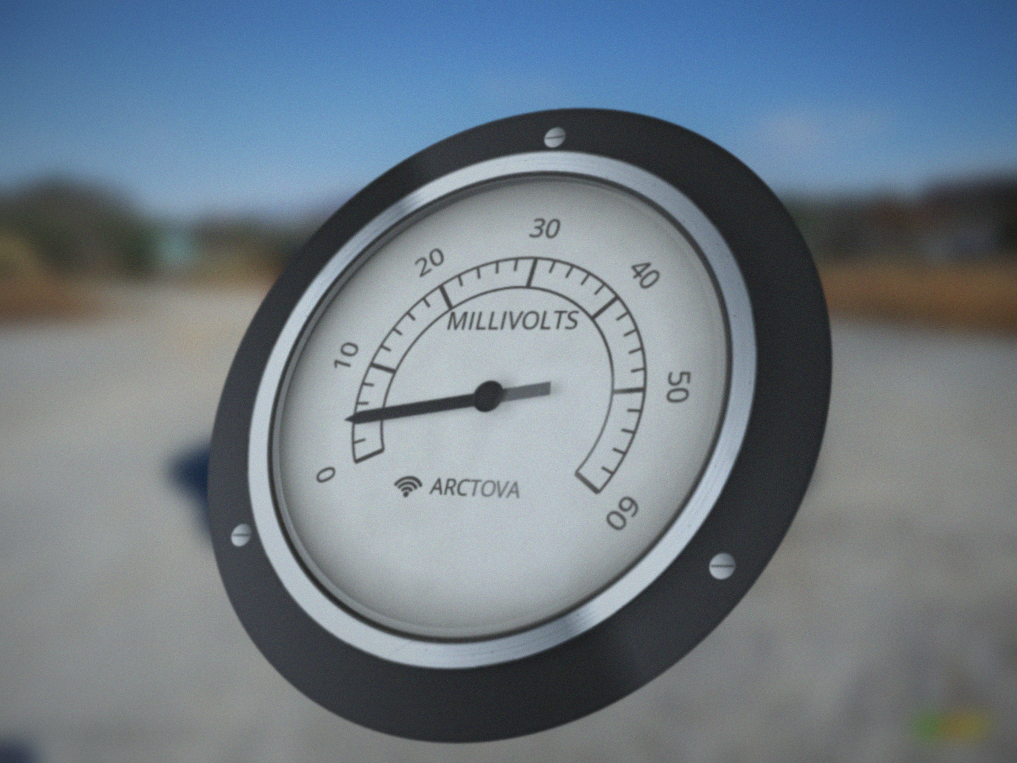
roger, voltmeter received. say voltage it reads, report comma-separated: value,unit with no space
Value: 4,mV
